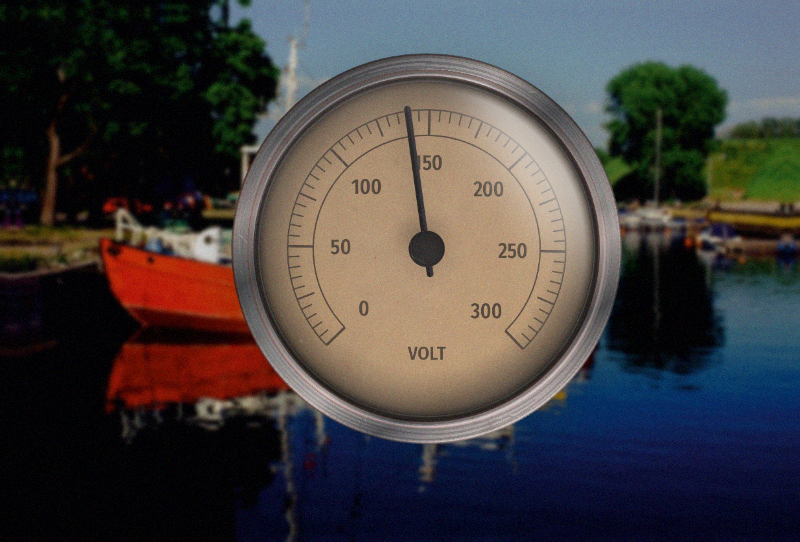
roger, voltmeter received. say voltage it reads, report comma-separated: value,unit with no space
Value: 140,V
